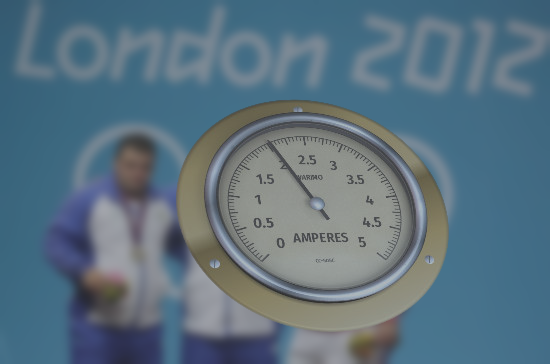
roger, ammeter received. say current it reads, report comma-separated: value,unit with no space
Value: 2,A
